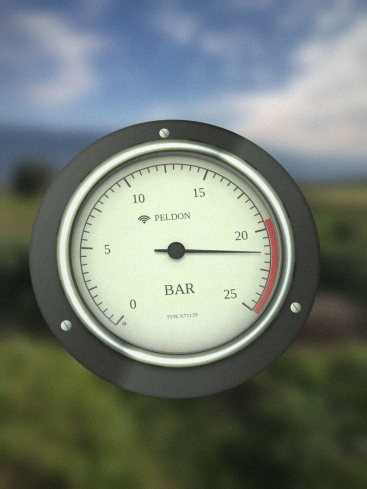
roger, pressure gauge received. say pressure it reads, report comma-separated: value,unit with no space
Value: 21.5,bar
